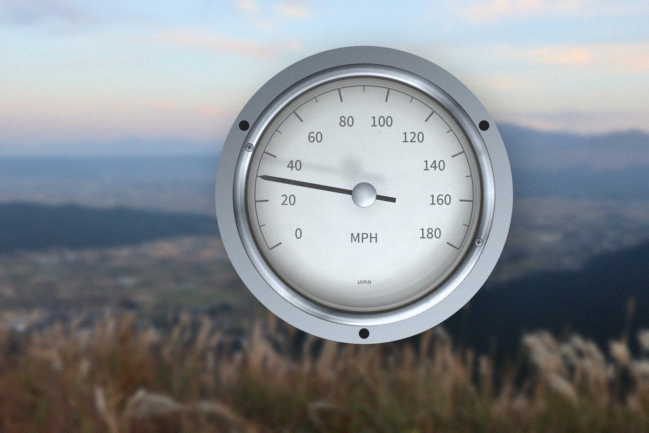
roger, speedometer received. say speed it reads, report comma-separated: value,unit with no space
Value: 30,mph
